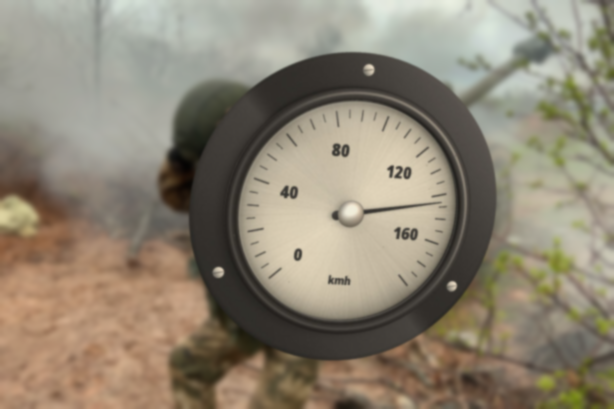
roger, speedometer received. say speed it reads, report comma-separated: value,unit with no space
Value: 142.5,km/h
